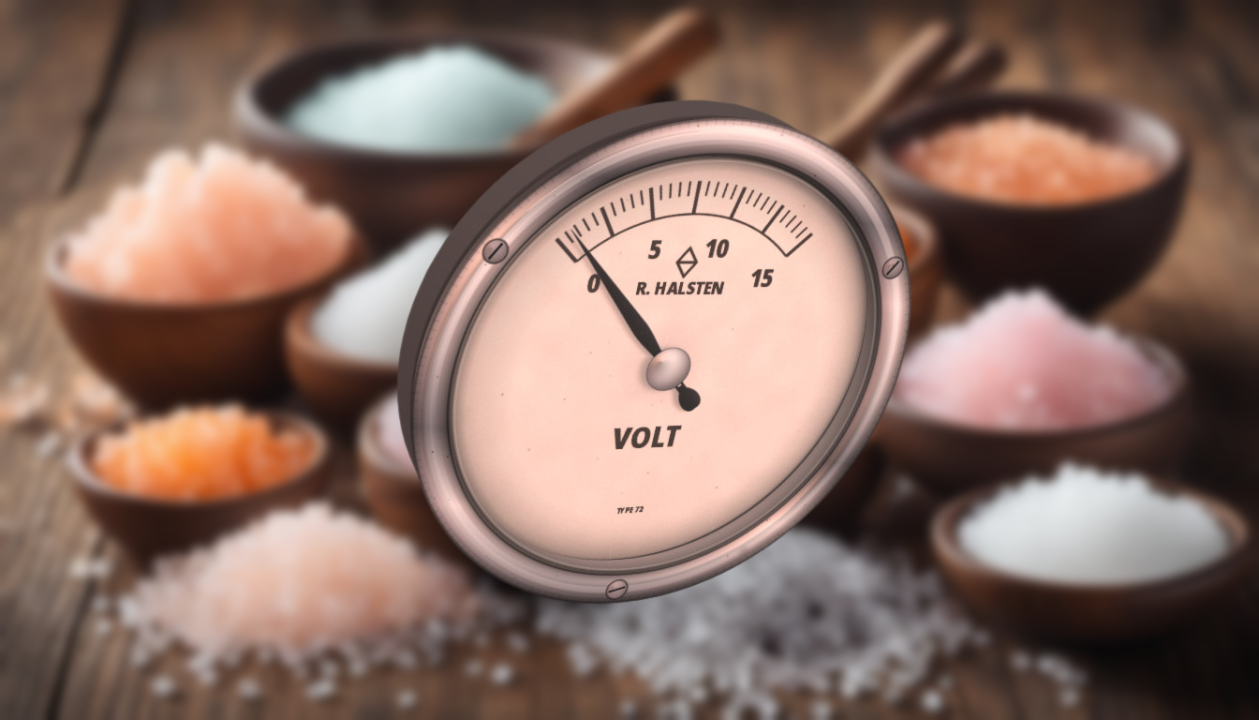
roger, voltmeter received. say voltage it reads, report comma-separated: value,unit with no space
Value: 0.75,V
